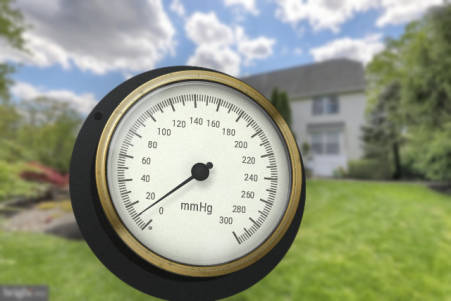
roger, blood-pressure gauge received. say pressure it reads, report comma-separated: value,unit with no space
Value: 10,mmHg
